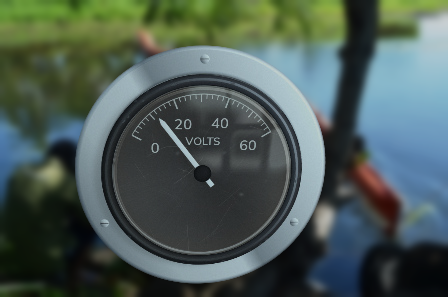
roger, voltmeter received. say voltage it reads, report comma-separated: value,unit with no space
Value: 12,V
